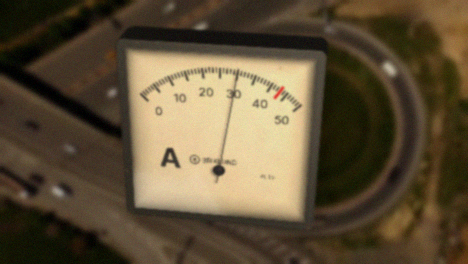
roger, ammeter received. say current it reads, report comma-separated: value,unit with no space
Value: 30,A
